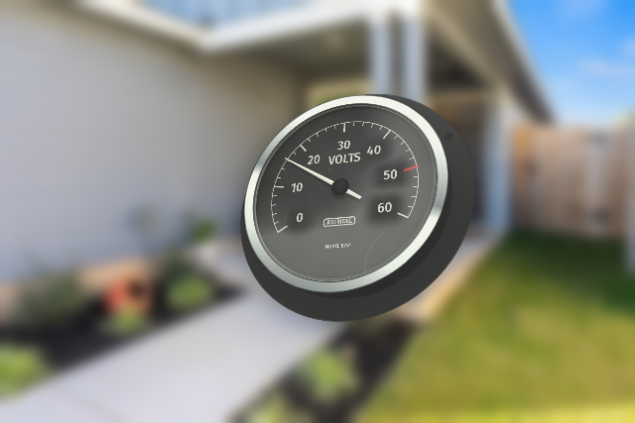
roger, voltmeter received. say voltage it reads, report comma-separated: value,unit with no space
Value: 16,V
